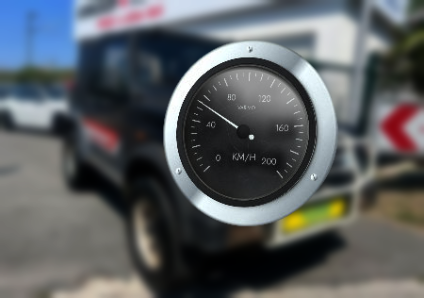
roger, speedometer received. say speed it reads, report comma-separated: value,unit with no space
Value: 55,km/h
